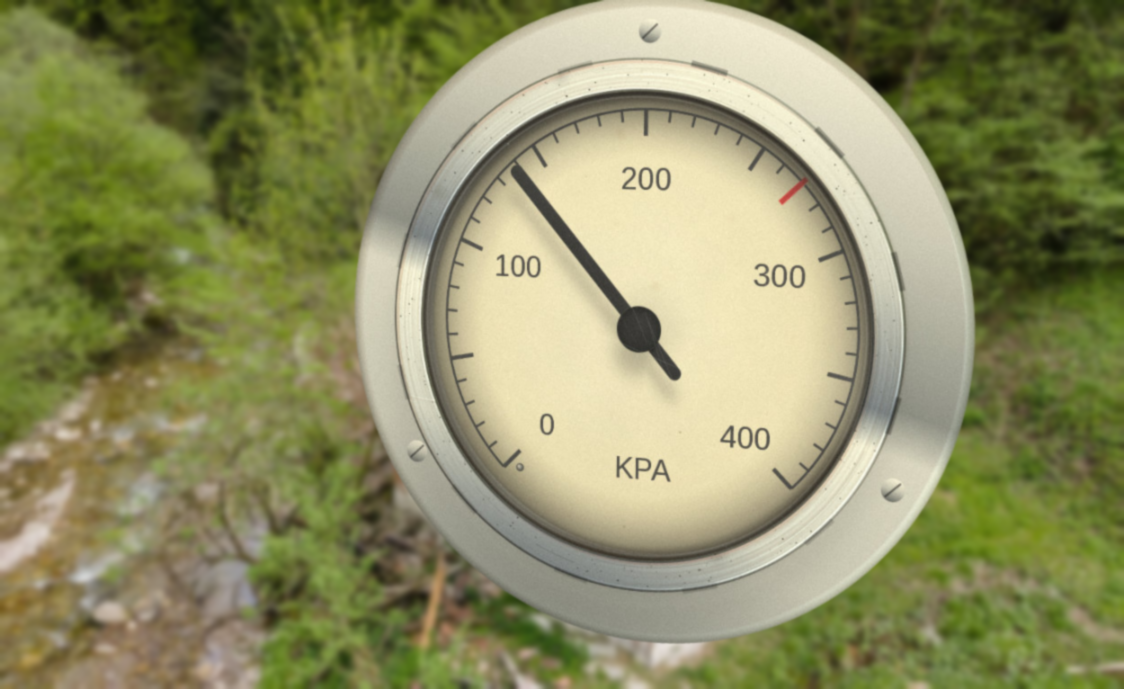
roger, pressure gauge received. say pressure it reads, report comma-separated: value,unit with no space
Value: 140,kPa
